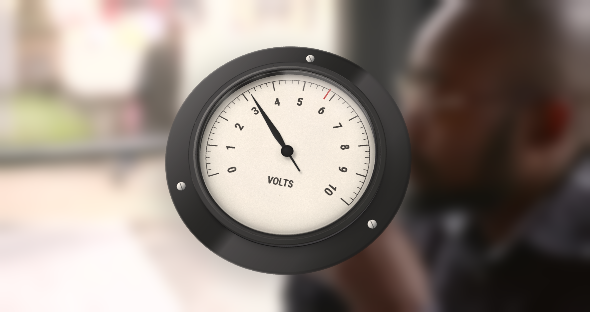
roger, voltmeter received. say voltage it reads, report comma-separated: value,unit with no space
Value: 3.2,V
